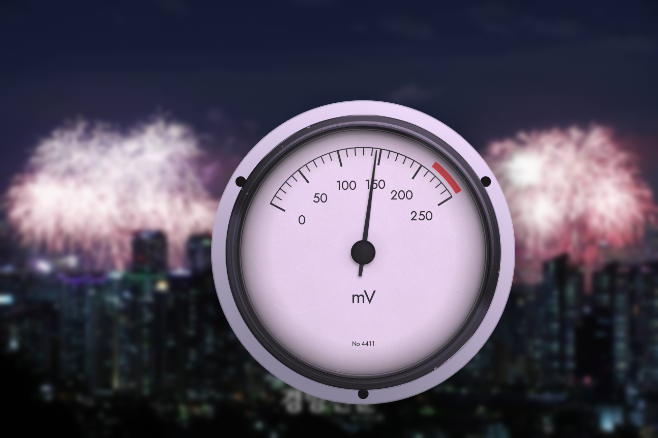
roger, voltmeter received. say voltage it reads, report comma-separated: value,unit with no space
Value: 145,mV
